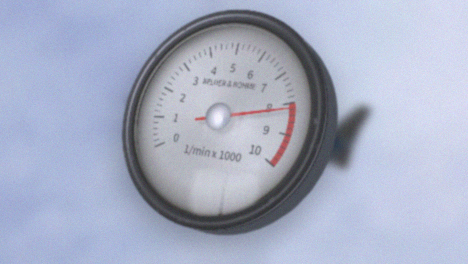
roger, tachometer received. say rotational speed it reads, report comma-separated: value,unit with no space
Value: 8200,rpm
